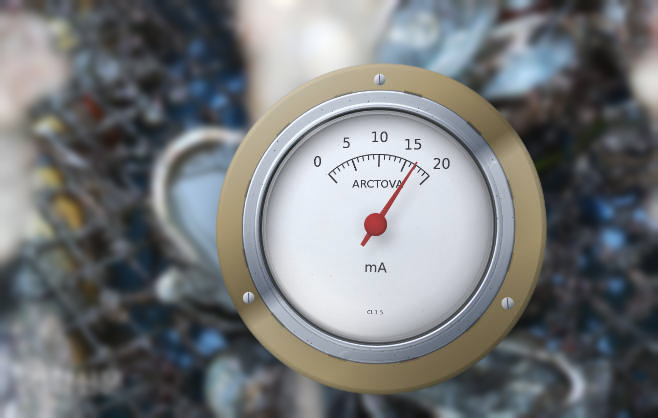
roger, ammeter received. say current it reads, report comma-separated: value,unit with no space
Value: 17,mA
